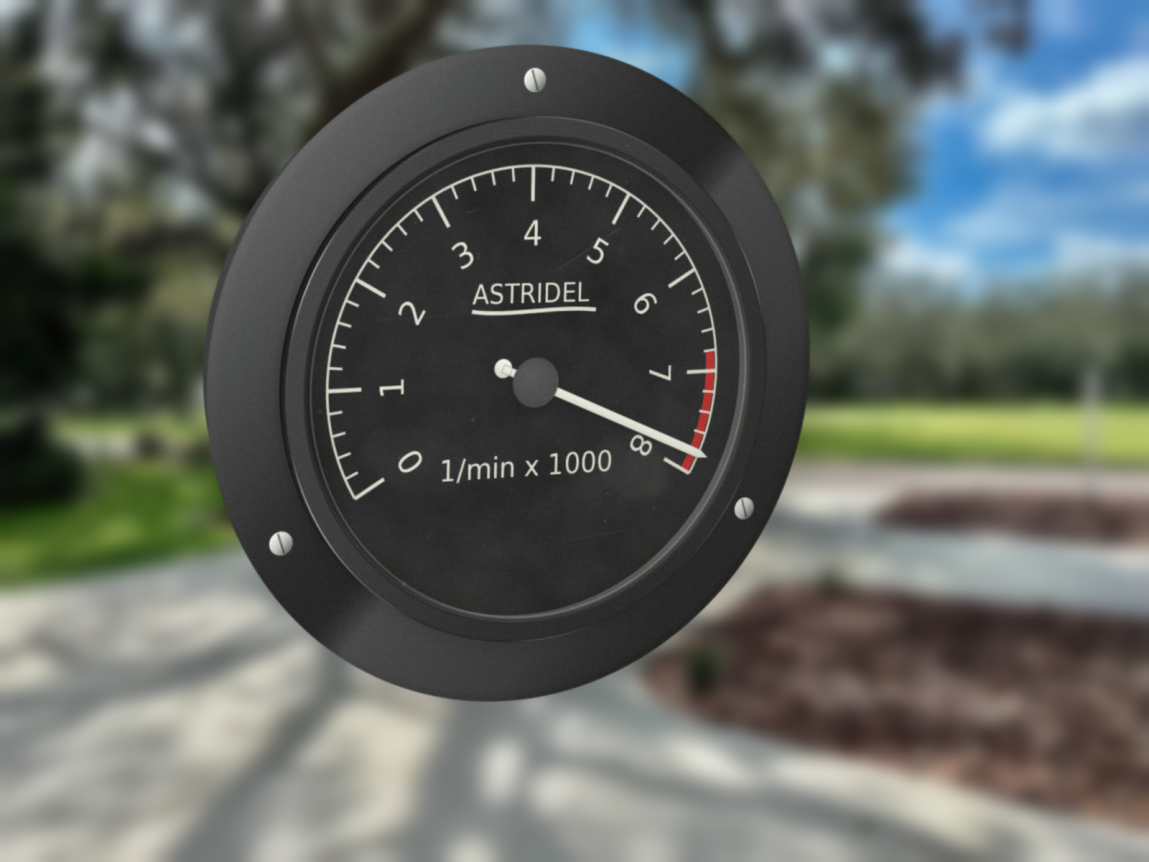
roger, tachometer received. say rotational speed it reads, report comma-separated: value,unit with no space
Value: 7800,rpm
